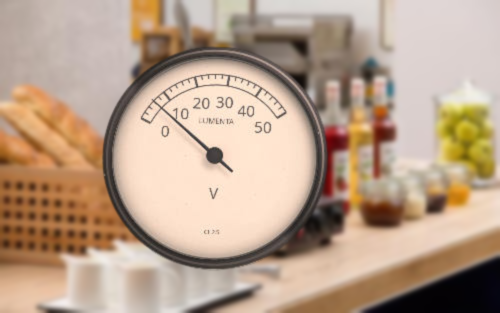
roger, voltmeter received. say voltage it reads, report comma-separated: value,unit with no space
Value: 6,V
